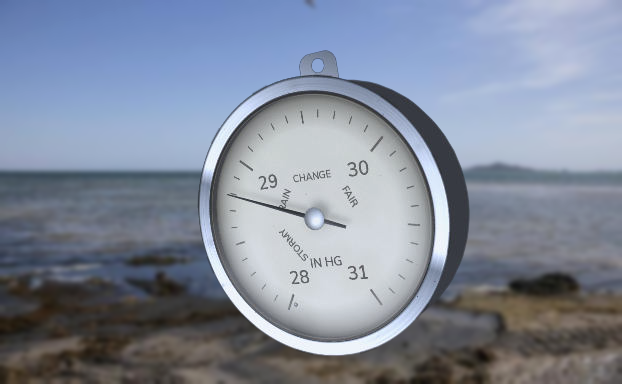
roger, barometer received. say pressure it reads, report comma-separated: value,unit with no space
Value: 28.8,inHg
